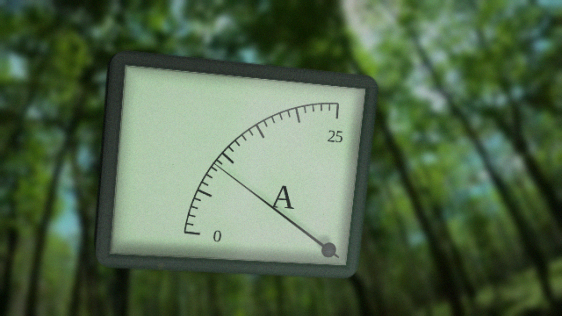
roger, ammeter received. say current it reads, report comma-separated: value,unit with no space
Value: 8.5,A
